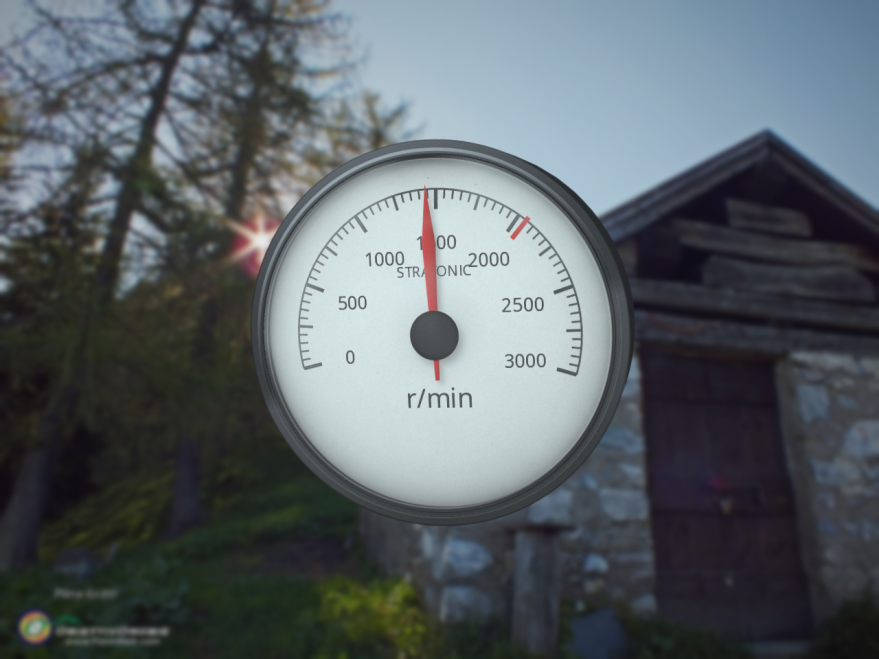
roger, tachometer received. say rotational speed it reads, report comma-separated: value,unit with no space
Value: 1450,rpm
